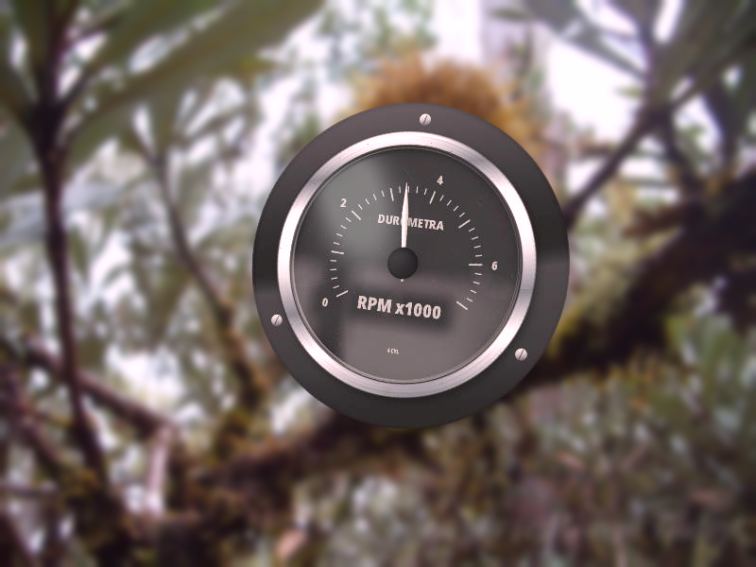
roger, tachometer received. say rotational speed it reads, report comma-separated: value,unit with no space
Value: 3400,rpm
